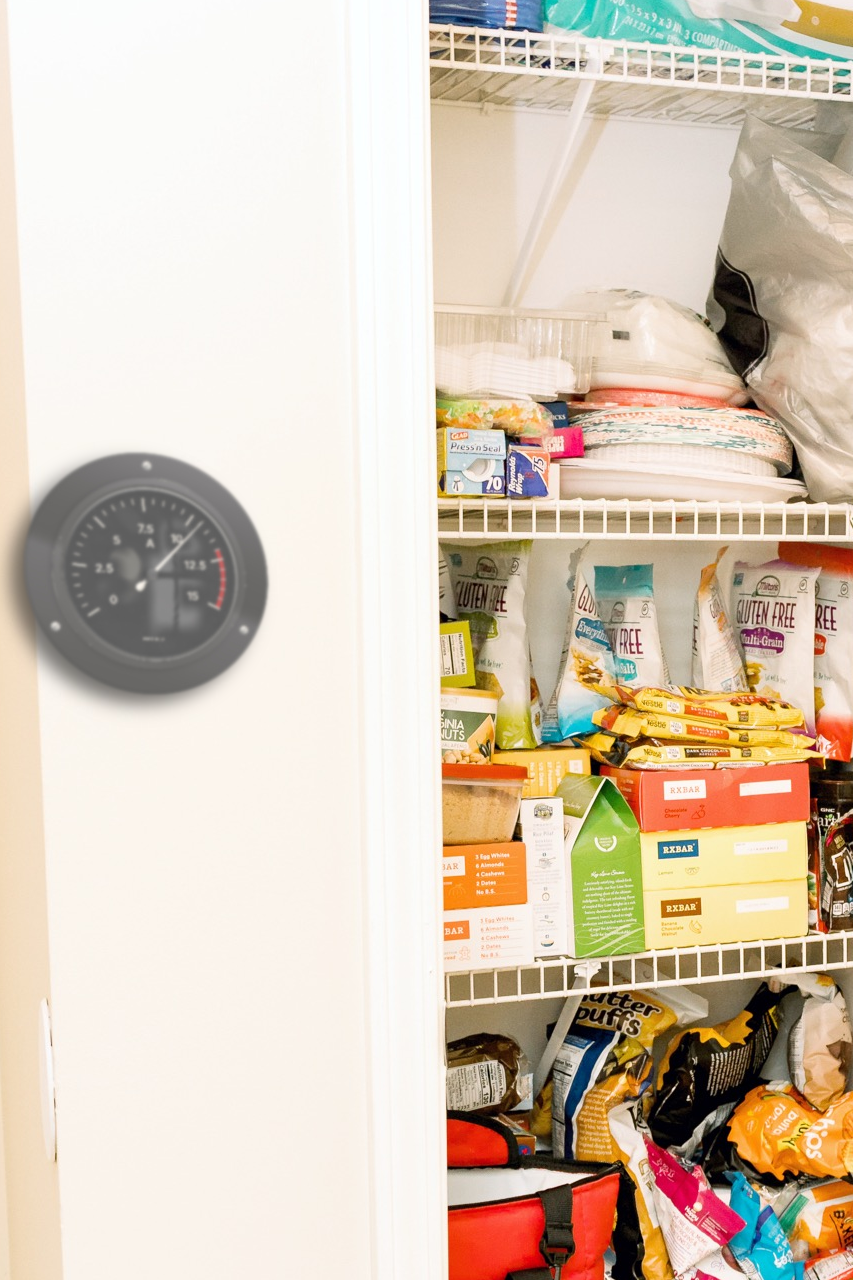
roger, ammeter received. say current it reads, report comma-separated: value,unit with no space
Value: 10.5,A
